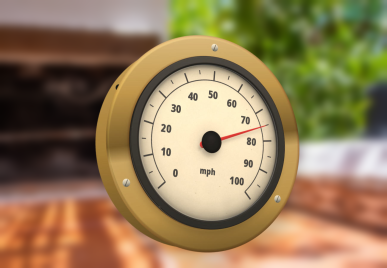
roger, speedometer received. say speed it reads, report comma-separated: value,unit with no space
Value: 75,mph
